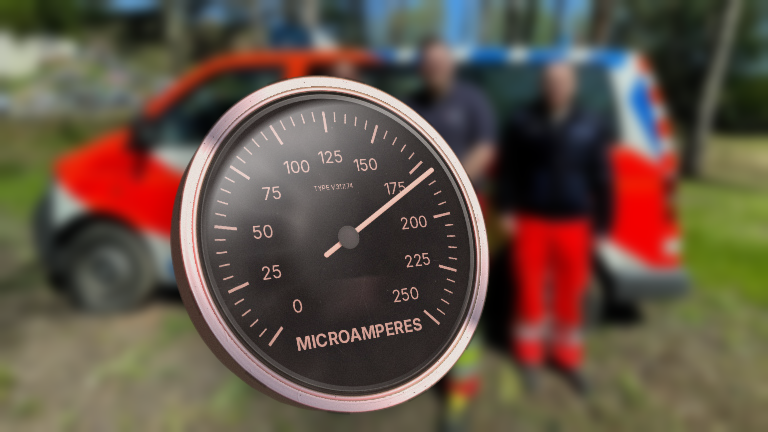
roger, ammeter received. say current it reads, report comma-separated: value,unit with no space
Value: 180,µA
